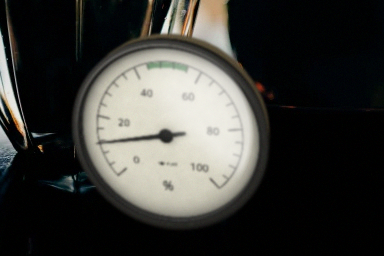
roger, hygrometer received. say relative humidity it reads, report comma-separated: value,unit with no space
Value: 12,%
